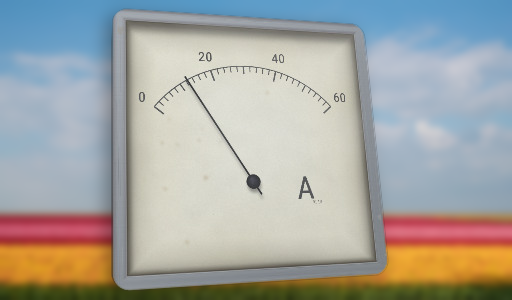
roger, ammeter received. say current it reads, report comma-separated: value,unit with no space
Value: 12,A
